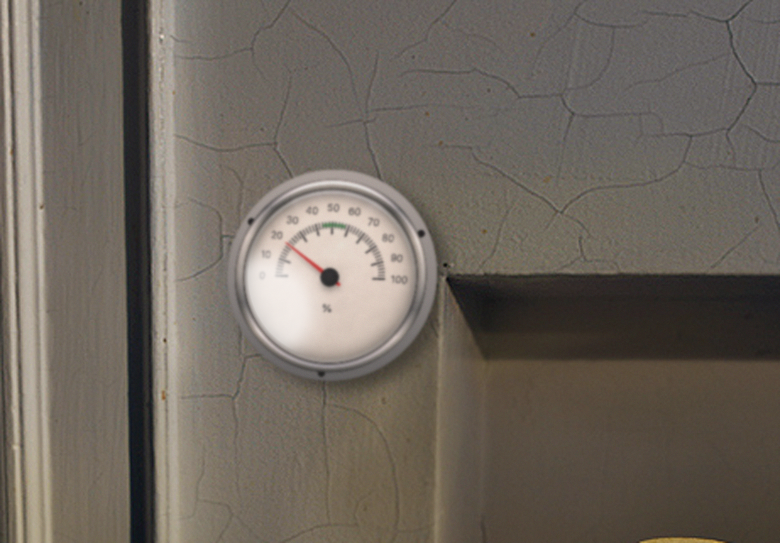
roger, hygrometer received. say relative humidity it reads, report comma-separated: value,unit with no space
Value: 20,%
